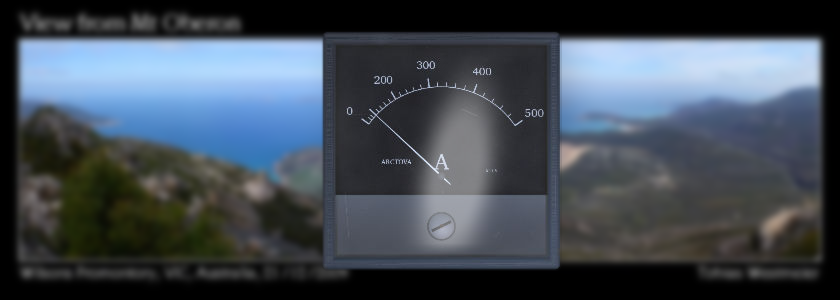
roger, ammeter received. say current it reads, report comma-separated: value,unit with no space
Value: 100,A
